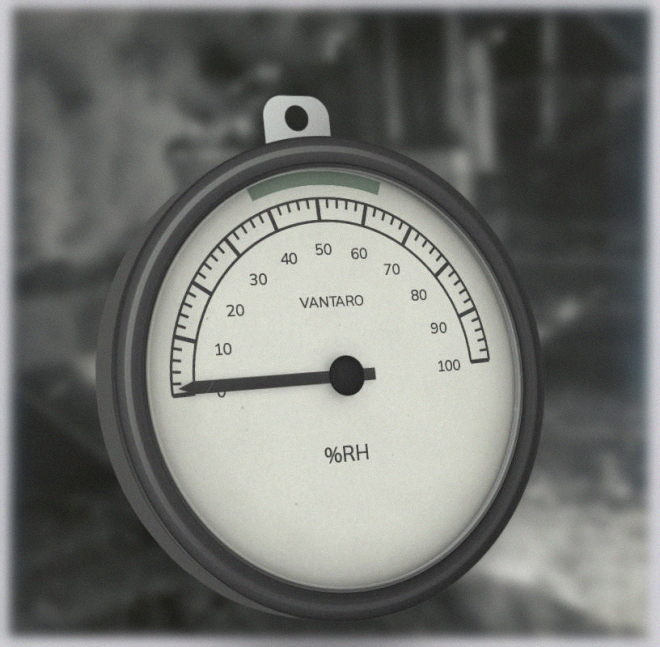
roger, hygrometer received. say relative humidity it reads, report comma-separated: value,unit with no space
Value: 1,%
